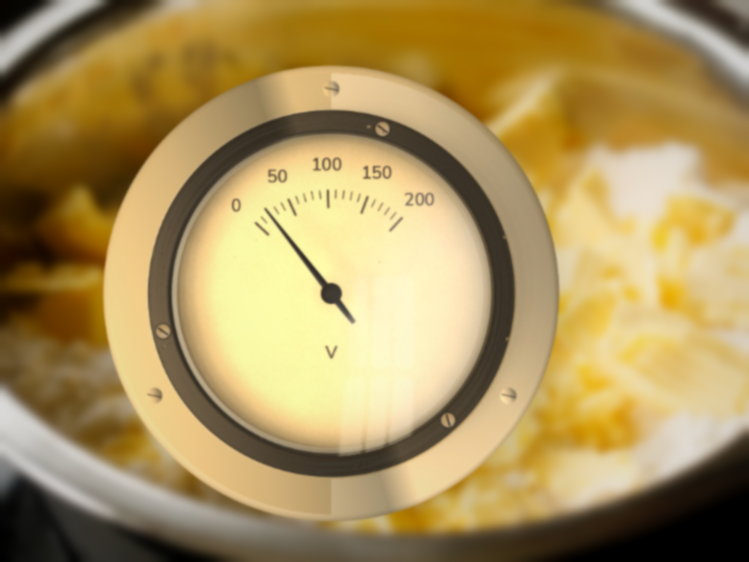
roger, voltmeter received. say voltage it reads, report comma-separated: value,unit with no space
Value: 20,V
